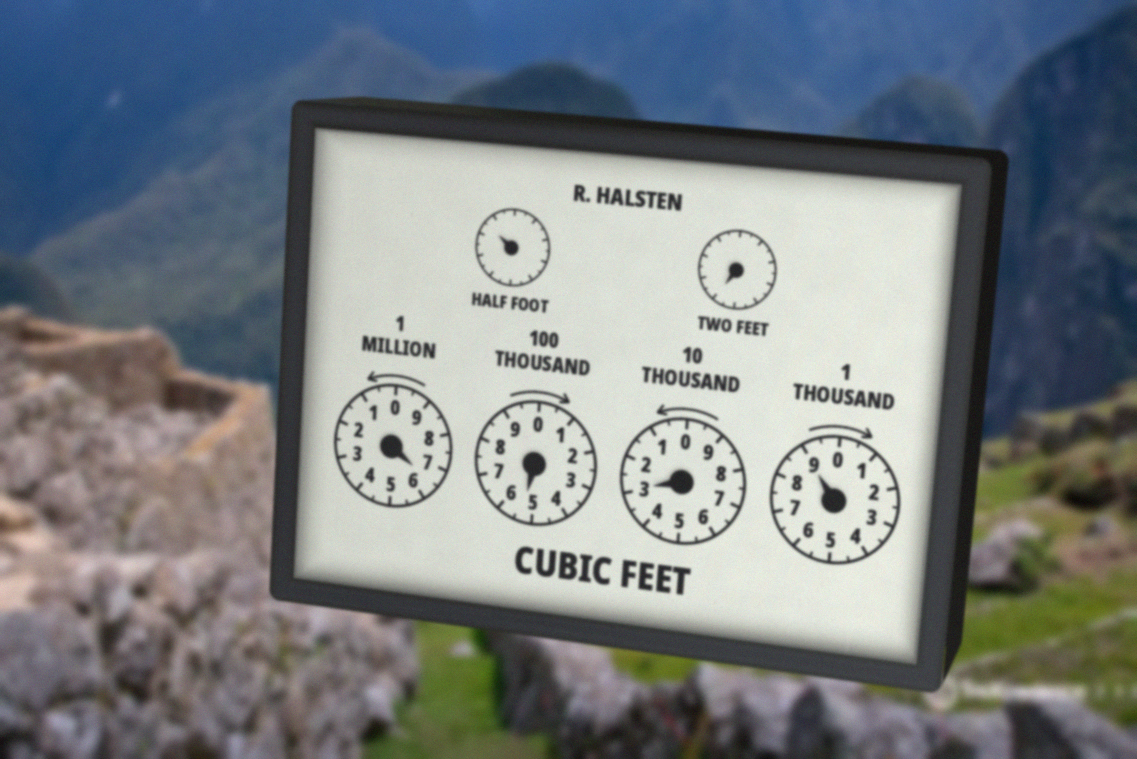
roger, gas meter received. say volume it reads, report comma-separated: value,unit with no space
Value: 652900,ft³
